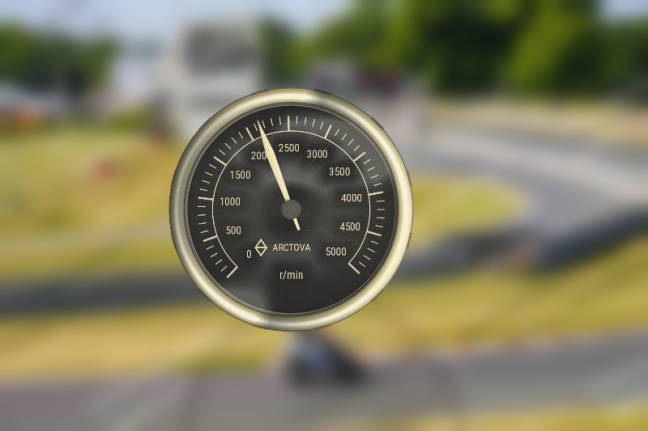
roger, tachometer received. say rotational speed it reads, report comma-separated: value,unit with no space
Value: 2150,rpm
